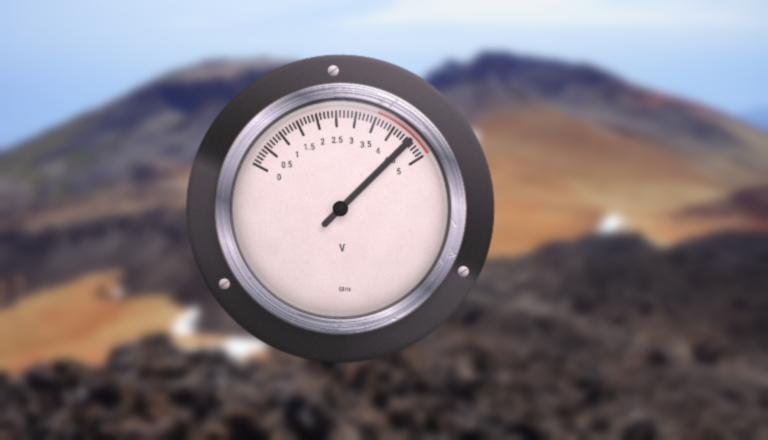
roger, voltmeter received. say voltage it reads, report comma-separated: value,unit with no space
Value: 4.5,V
